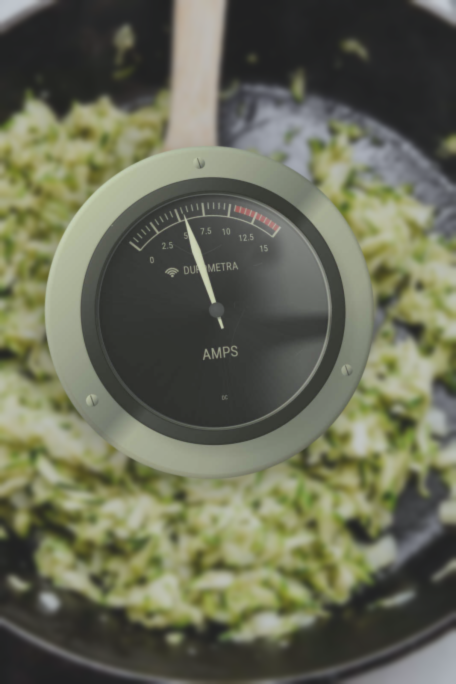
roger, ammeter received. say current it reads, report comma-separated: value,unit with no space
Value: 5.5,A
